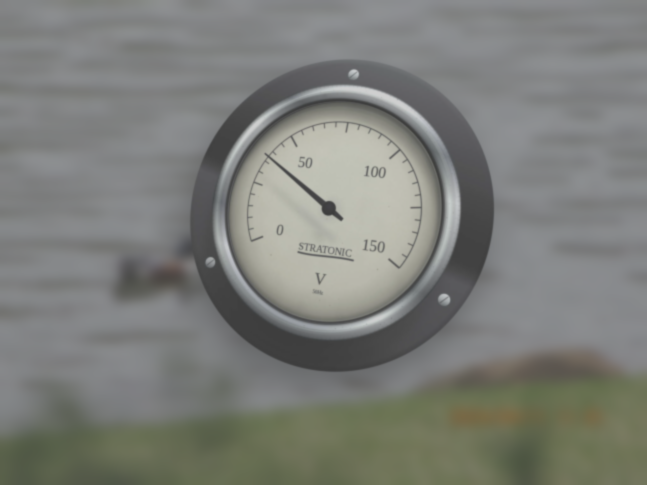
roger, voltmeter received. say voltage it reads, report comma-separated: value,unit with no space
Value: 37.5,V
